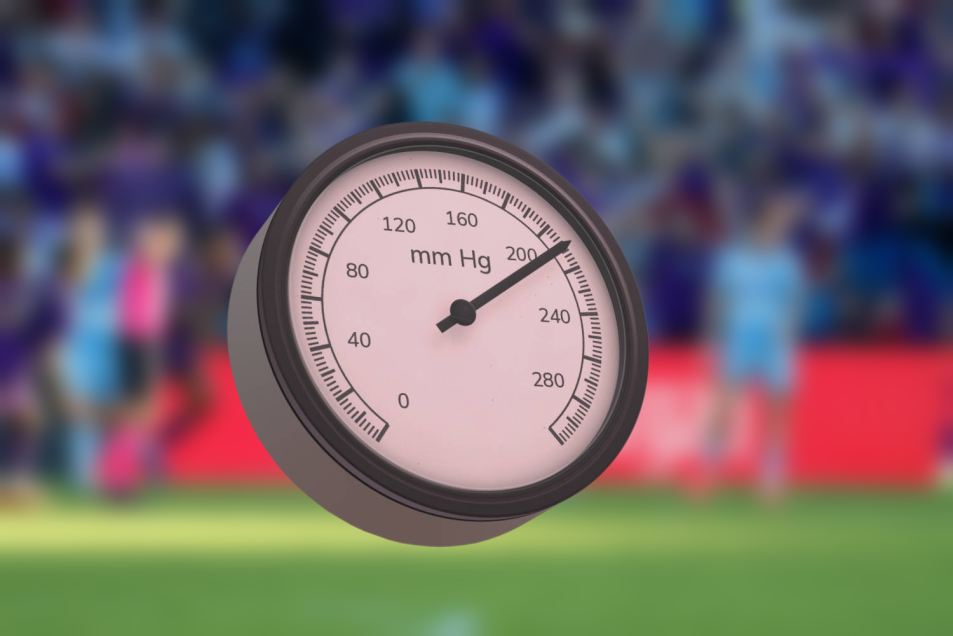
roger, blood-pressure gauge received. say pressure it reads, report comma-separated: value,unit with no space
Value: 210,mmHg
